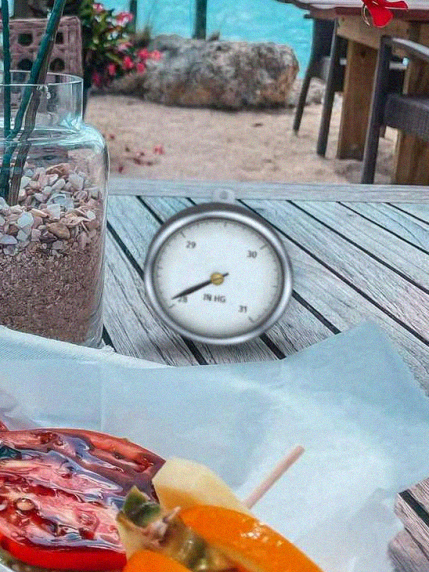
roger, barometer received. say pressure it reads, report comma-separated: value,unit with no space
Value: 28.1,inHg
